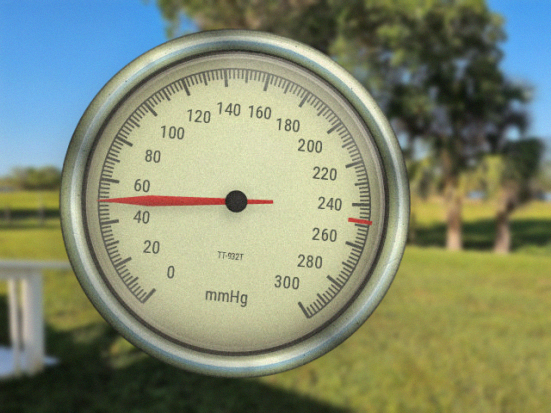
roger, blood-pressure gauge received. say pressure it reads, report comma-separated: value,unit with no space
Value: 50,mmHg
